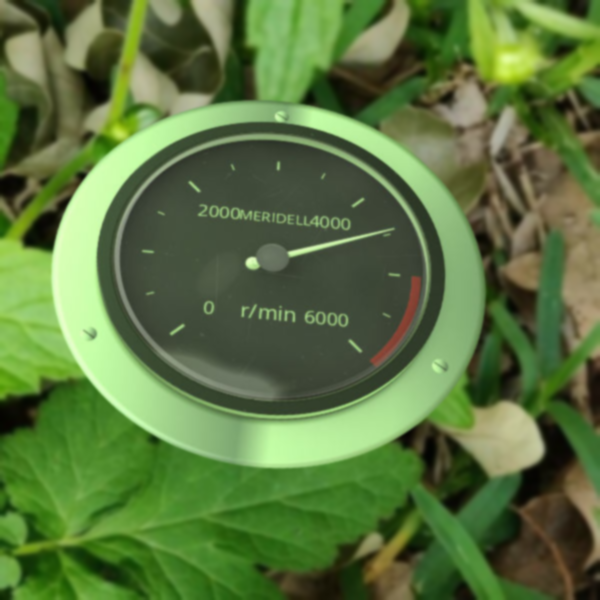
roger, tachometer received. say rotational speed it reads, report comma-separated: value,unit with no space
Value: 4500,rpm
